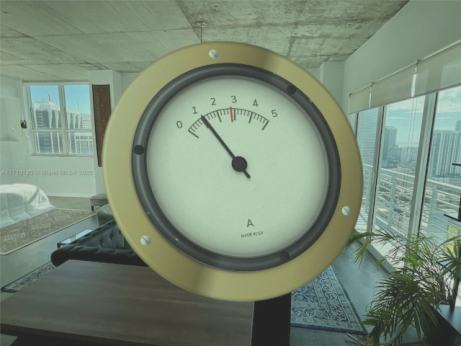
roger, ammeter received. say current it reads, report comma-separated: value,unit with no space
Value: 1,A
